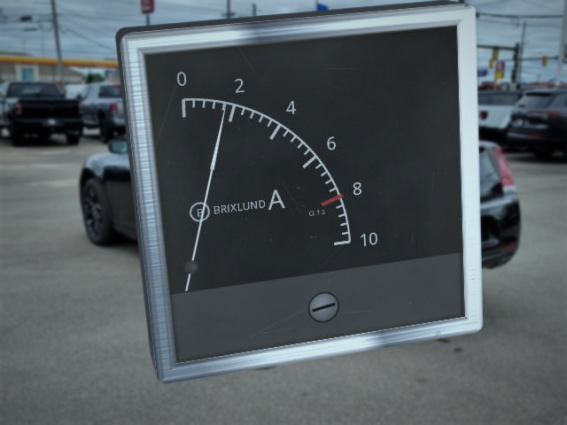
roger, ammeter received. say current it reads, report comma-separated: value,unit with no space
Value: 1.6,A
